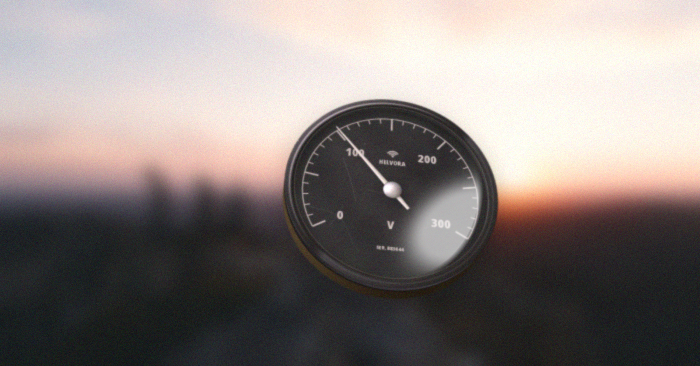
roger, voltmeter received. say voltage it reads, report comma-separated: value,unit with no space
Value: 100,V
